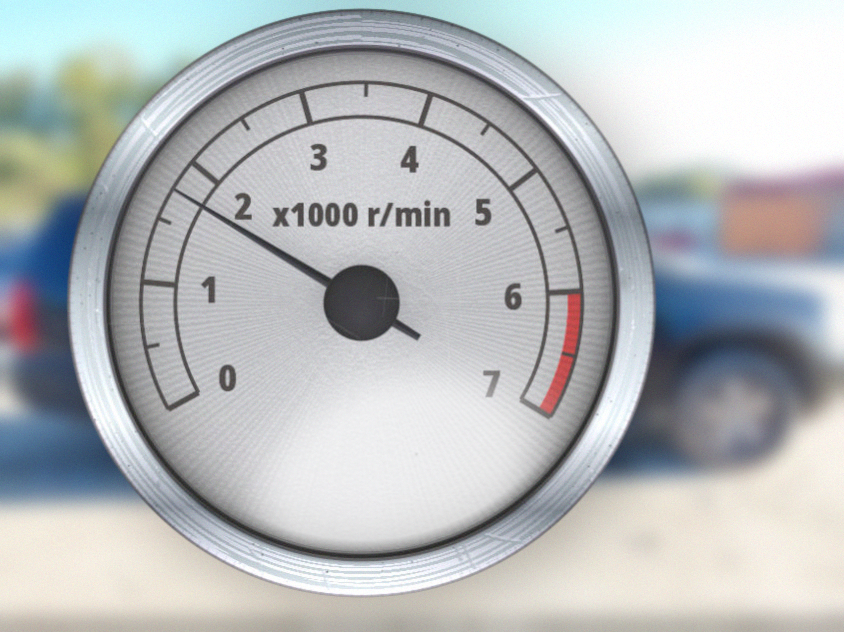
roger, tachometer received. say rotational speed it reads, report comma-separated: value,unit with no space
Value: 1750,rpm
